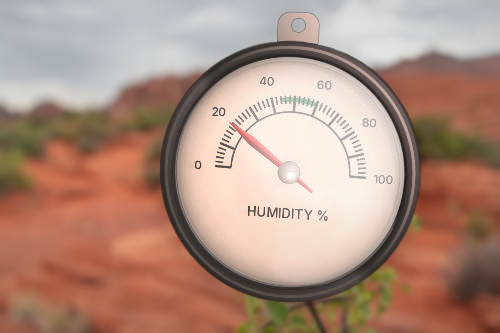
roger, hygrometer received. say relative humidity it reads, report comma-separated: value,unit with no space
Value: 20,%
